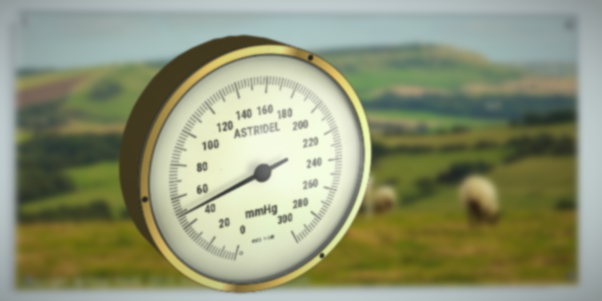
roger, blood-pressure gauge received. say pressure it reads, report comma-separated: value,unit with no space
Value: 50,mmHg
